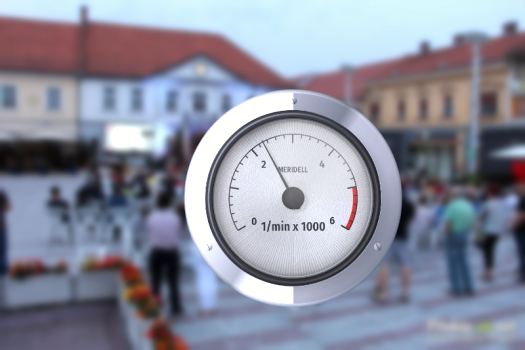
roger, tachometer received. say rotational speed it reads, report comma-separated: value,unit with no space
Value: 2300,rpm
